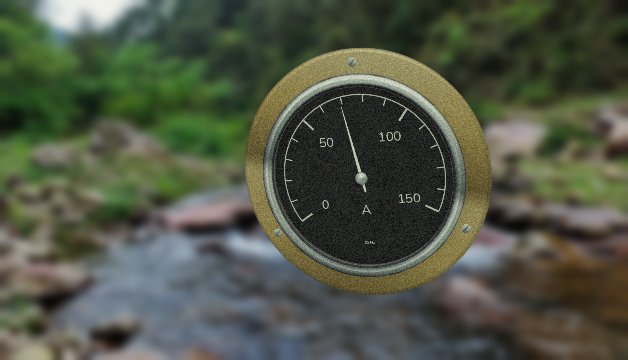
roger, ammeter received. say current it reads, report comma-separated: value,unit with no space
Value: 70,A
